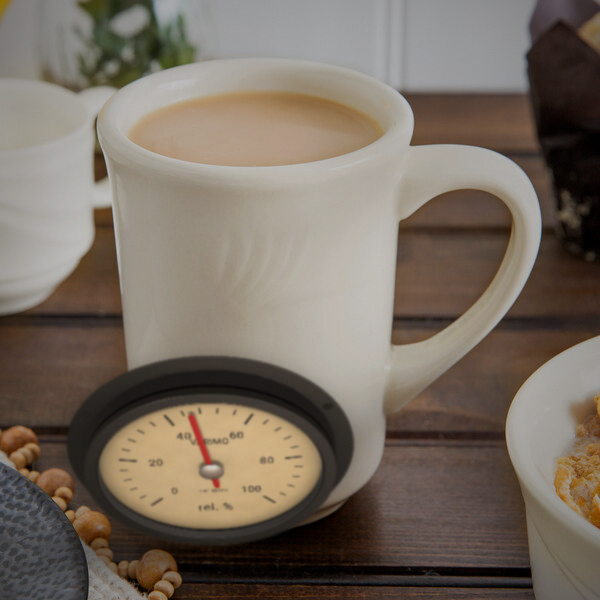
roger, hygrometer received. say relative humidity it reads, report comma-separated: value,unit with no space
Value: 46,%
